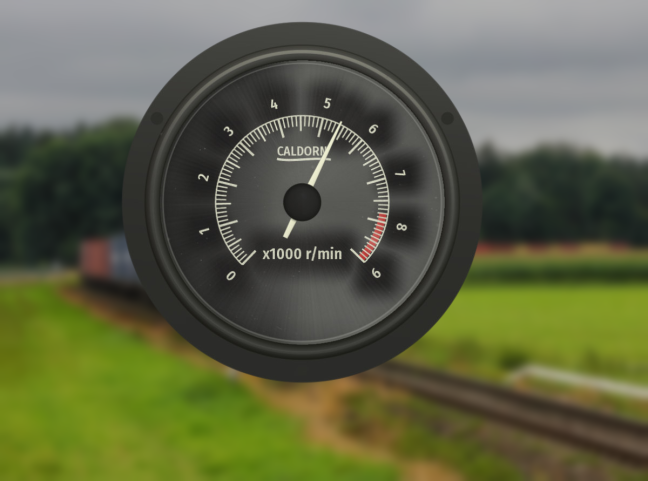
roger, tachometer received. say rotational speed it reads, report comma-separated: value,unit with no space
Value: 5400,rpm
